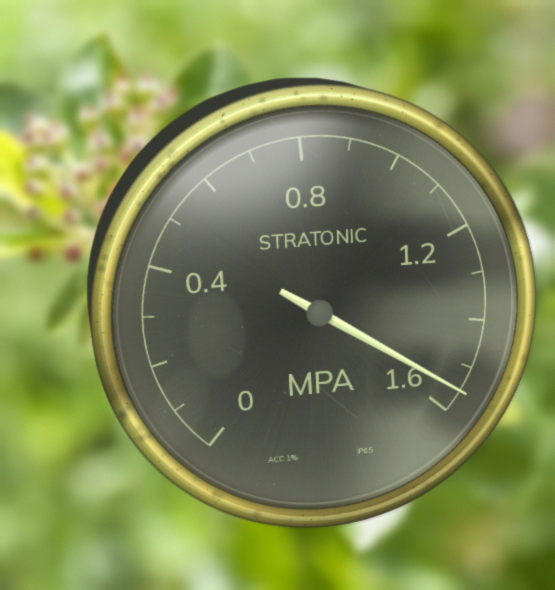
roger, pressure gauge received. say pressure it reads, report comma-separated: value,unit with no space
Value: 1.55,MPa
